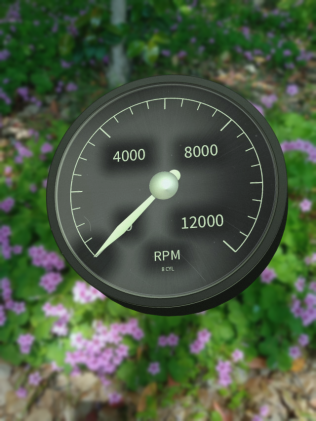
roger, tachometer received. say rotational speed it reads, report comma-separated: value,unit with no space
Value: 0,rpm
